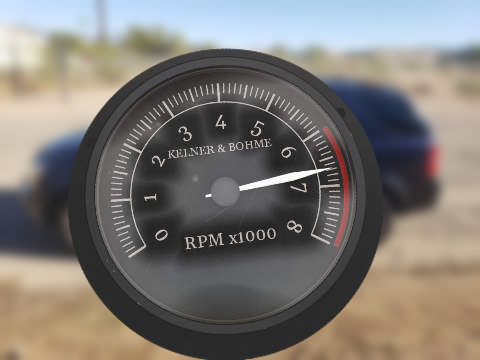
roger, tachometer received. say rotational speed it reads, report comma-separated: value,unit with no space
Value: 6700,rpm
